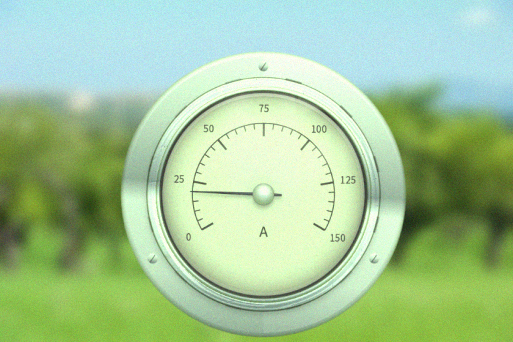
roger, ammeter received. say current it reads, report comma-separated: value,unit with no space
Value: 20,A
